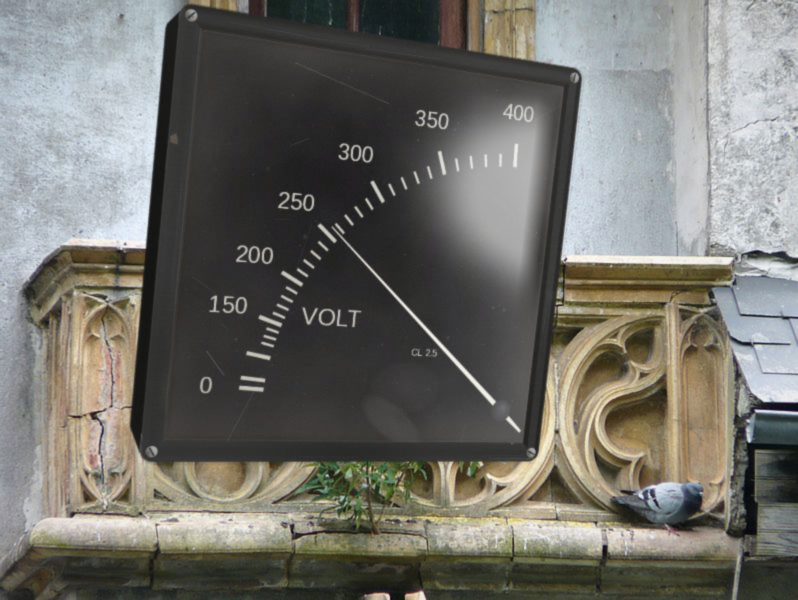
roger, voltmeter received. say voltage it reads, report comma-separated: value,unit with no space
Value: 255,V
